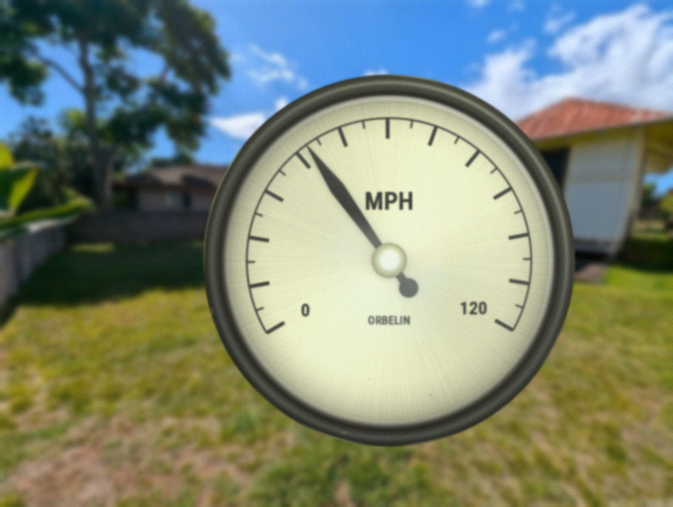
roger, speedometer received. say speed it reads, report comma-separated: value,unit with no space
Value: 42.5,mph
